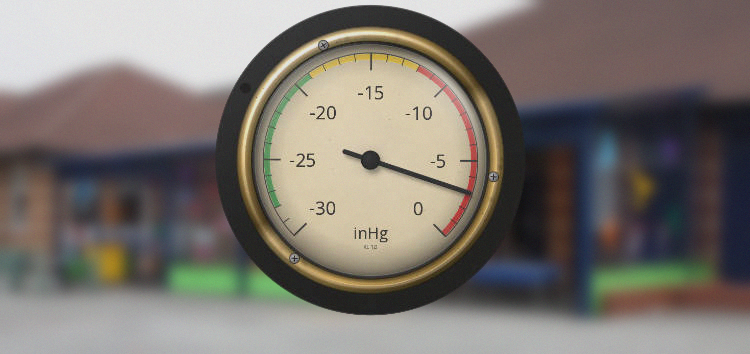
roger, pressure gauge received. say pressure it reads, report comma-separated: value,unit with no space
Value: -3,inHg
